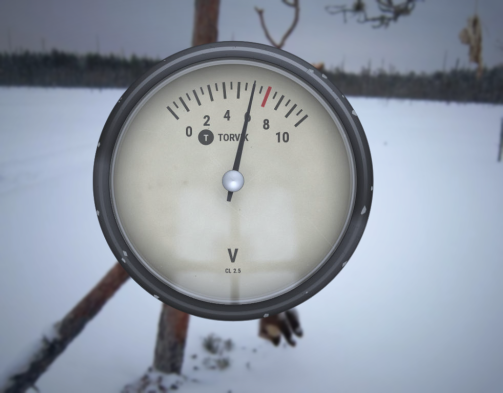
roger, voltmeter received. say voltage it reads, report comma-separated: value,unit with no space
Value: 6,V
